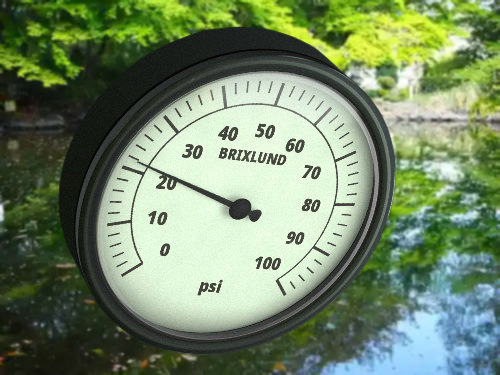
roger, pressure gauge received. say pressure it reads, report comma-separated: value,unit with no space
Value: 22,psi
